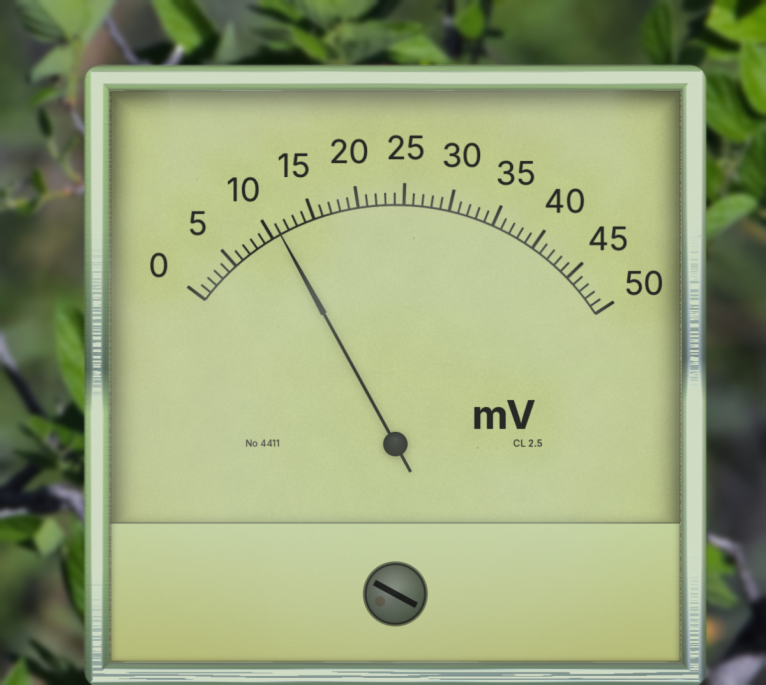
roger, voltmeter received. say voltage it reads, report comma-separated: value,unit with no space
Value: 11,mV
